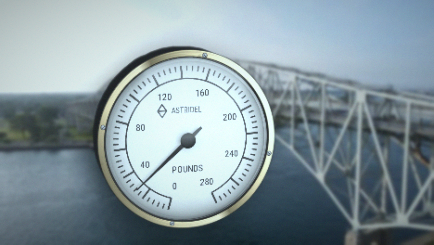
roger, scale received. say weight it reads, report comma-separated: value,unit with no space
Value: 28,lb
